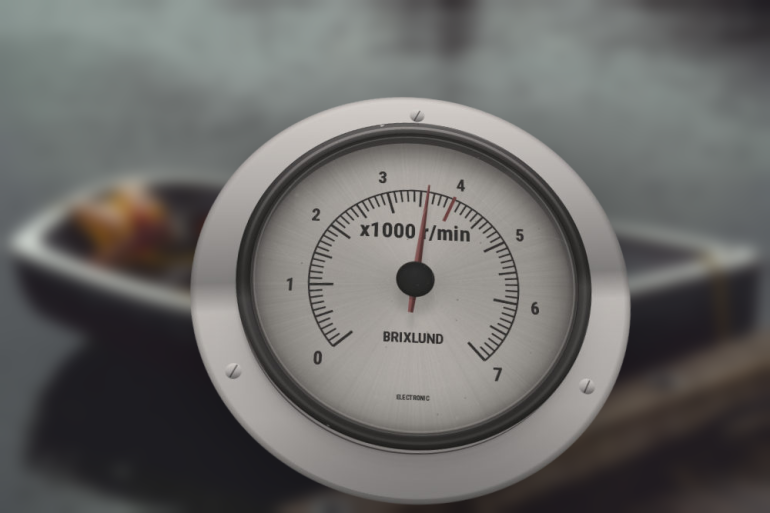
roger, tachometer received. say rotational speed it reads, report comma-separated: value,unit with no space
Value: 3600,rpm
